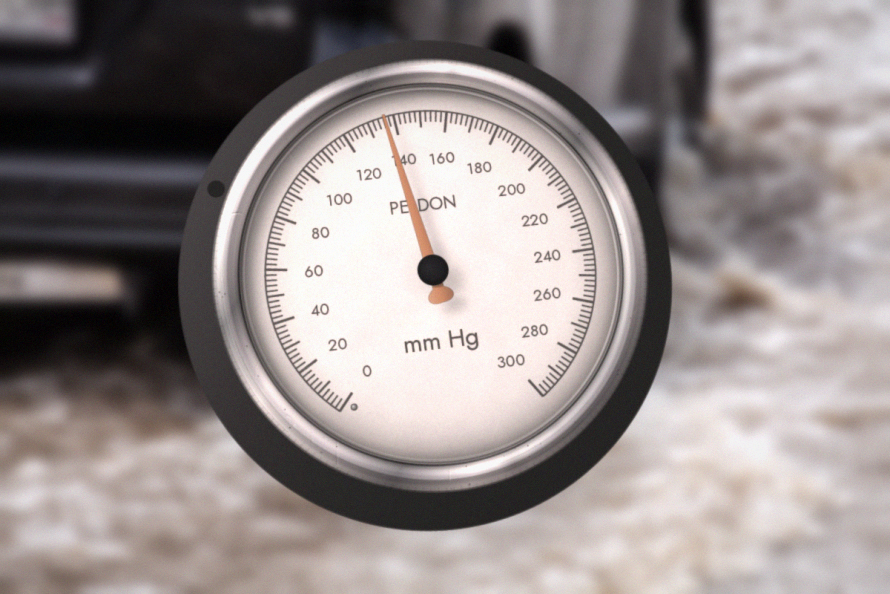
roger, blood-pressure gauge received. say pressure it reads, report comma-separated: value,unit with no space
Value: 136,mmHg
